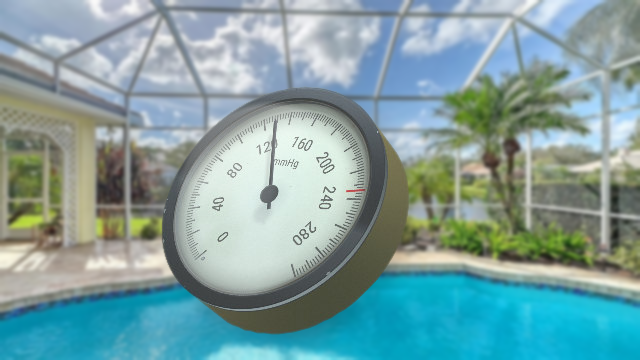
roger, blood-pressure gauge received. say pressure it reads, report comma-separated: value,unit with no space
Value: 130,mmHg
